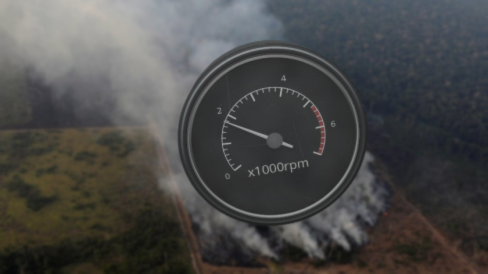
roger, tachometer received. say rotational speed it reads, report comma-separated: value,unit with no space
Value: 1800,rpm
